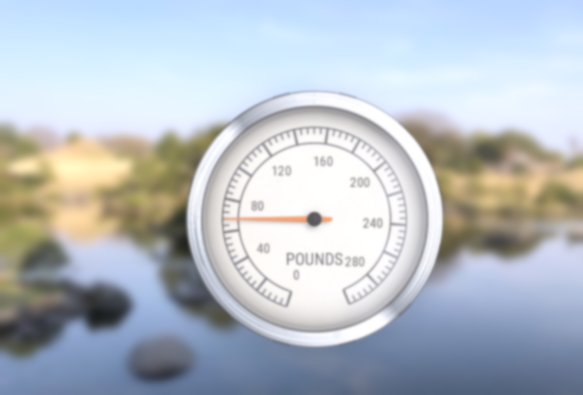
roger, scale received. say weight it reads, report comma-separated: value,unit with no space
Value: 68,lb
